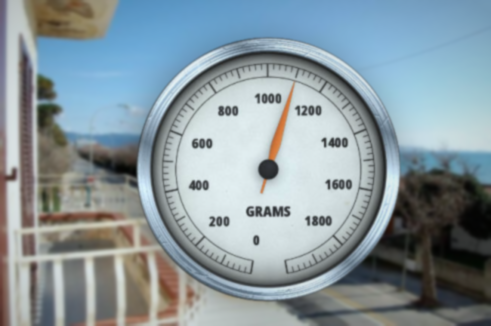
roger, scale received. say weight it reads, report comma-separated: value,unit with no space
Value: 1100,g
